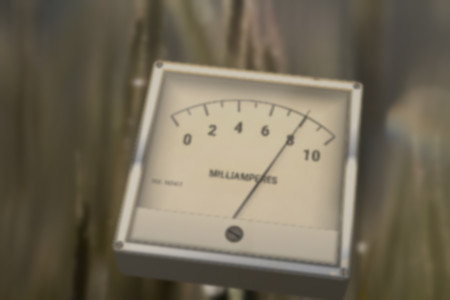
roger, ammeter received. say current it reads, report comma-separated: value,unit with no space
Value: 8,mA
